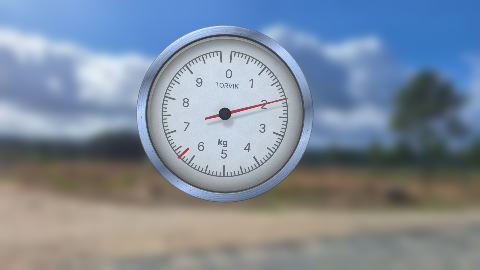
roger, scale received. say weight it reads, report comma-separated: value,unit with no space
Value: 2,kg
